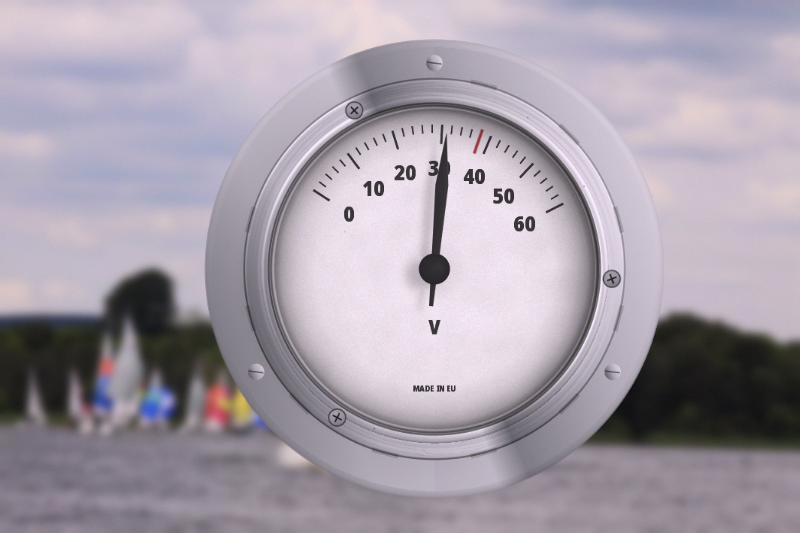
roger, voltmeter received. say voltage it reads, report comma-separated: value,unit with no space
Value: 31,V
